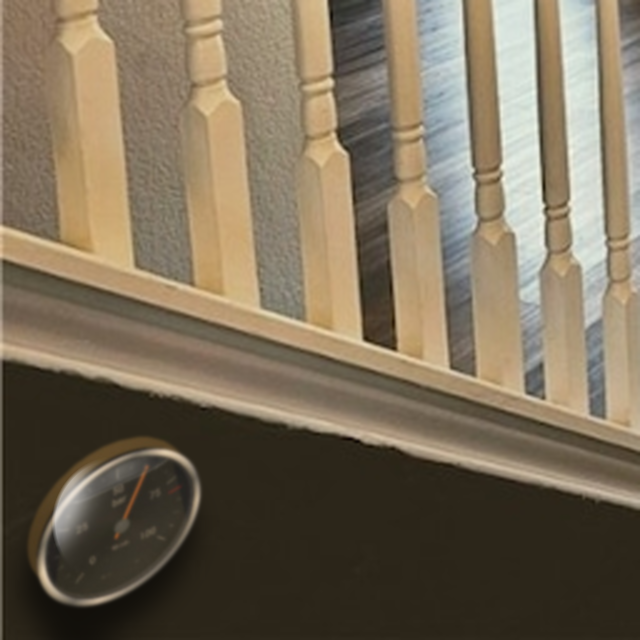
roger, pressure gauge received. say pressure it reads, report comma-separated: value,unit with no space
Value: 60,bar
